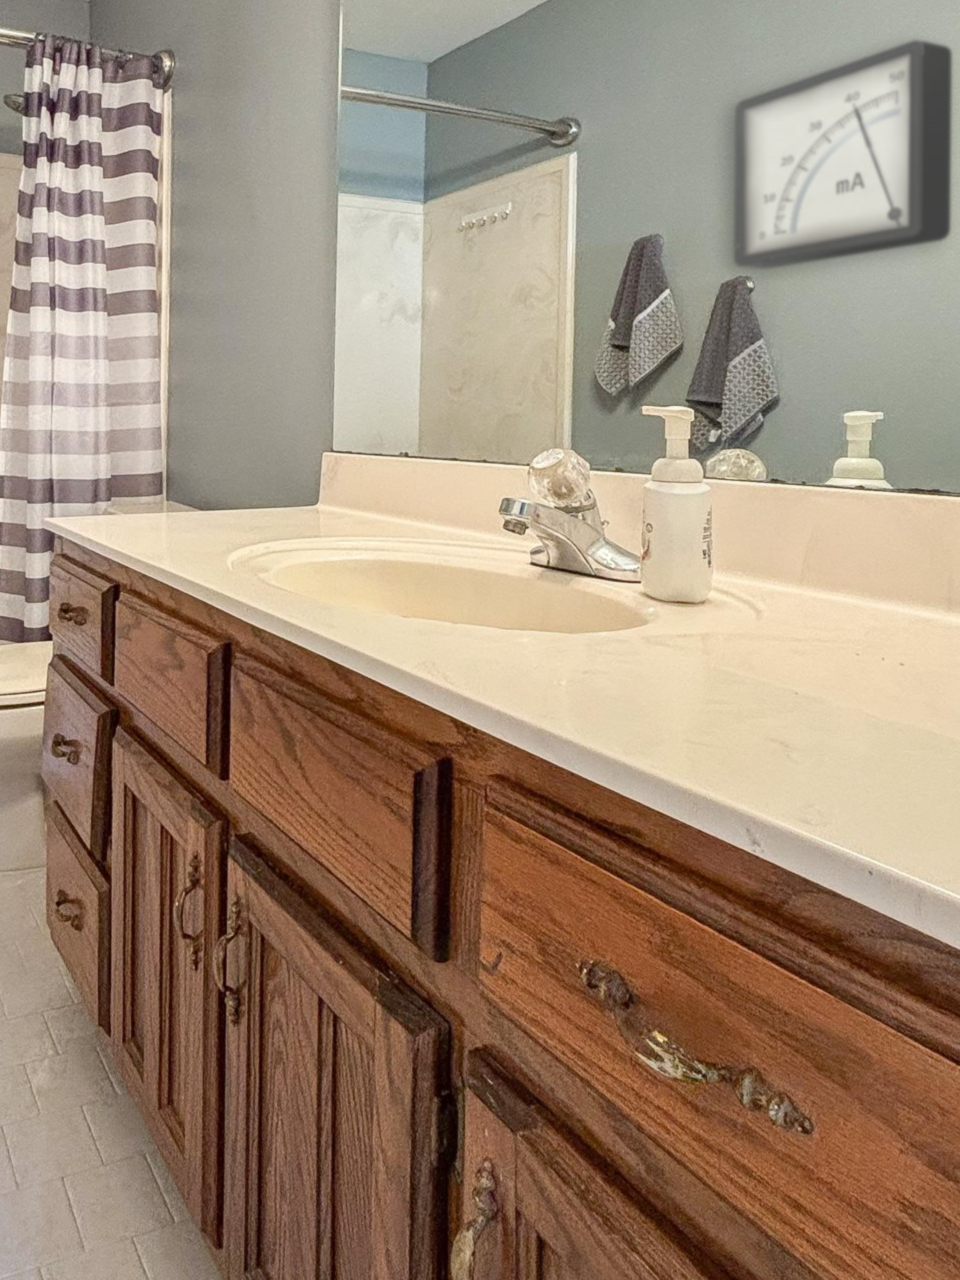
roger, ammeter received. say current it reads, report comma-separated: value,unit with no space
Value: 40,mA
